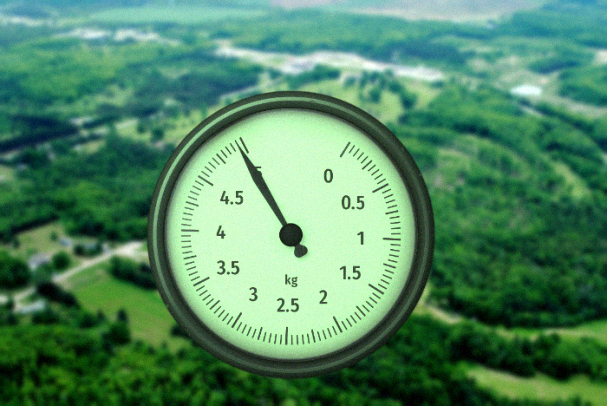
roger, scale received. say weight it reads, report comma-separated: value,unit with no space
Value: 4.95,kg
